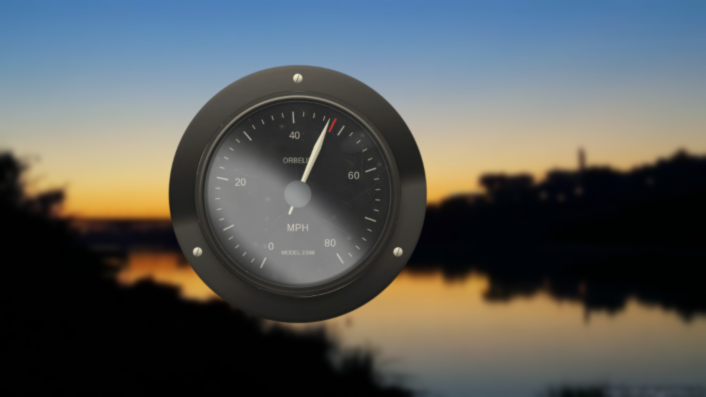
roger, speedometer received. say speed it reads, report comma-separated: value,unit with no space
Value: 47,mph
